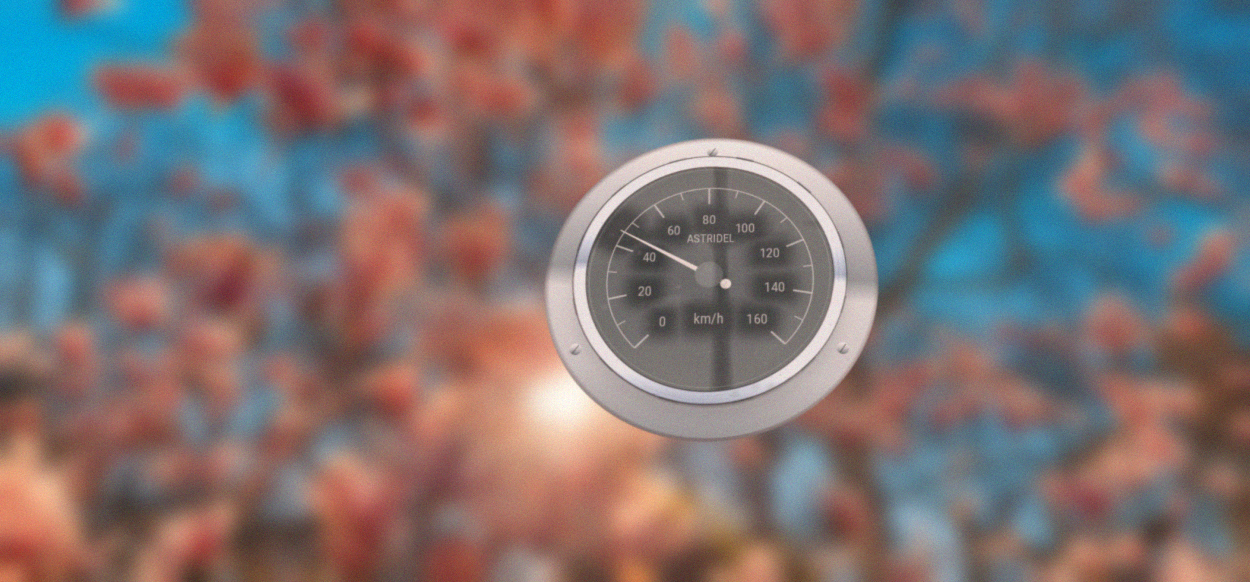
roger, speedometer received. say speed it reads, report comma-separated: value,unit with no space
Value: 45,km/h
